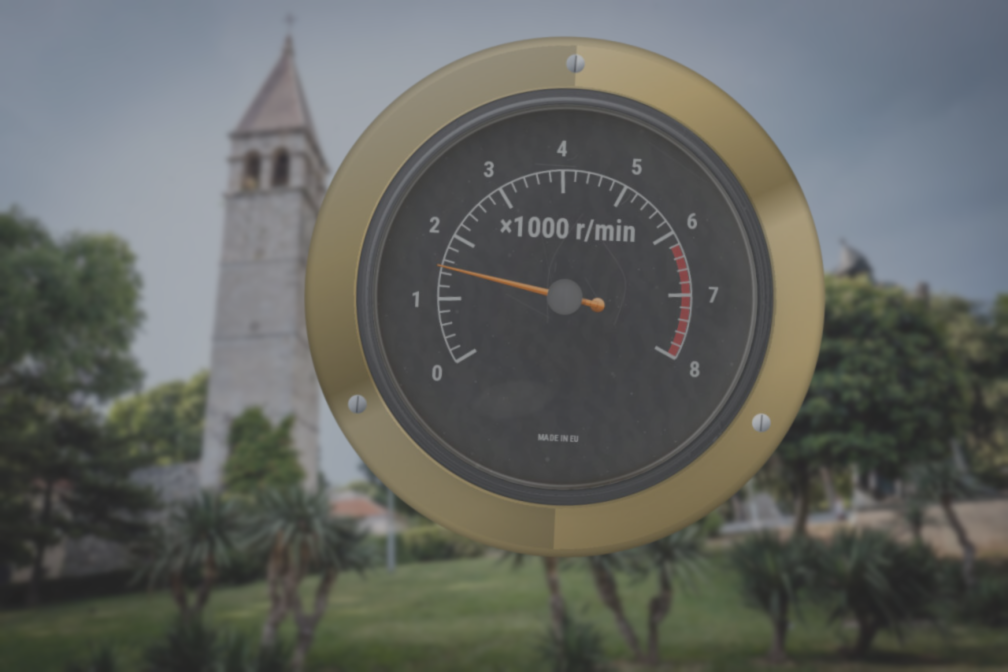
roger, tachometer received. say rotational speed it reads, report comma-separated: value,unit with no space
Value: 1500,rpm
